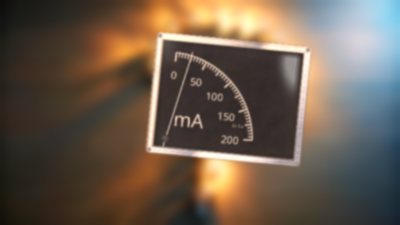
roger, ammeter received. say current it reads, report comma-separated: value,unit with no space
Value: 25,mA
